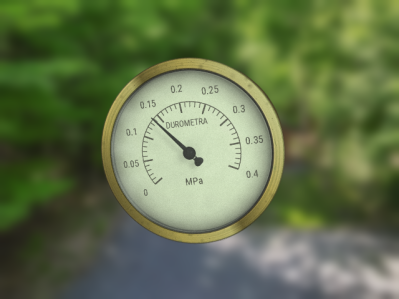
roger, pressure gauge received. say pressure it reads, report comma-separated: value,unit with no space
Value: 0.14,MPa
